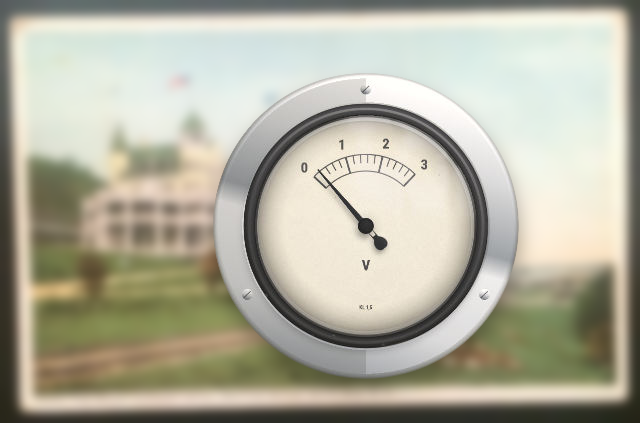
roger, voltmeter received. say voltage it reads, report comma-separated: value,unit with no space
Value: 0.2,V
